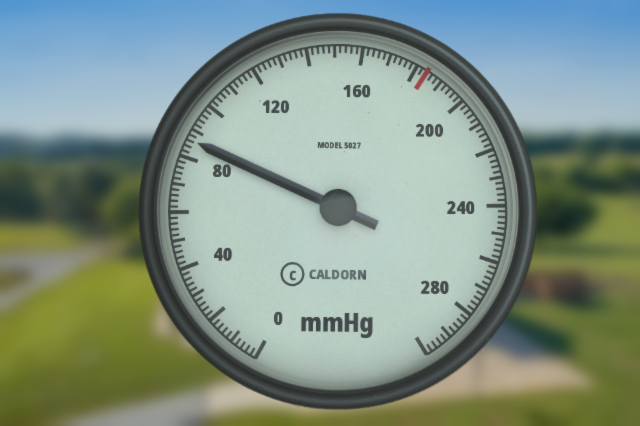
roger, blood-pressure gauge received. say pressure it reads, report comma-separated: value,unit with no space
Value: 86,mmHg
